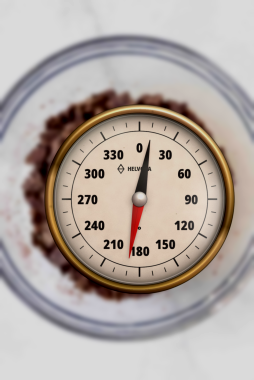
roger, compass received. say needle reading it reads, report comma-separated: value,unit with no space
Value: 190,°
